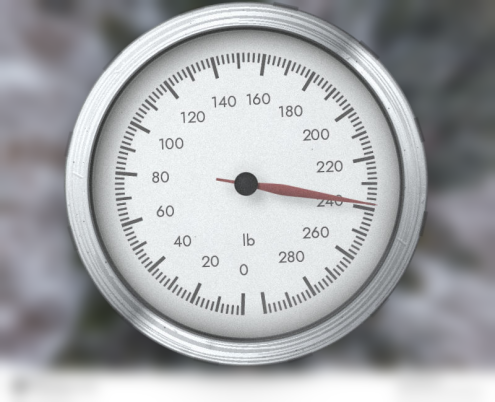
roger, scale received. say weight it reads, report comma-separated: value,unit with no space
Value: 238,lb
